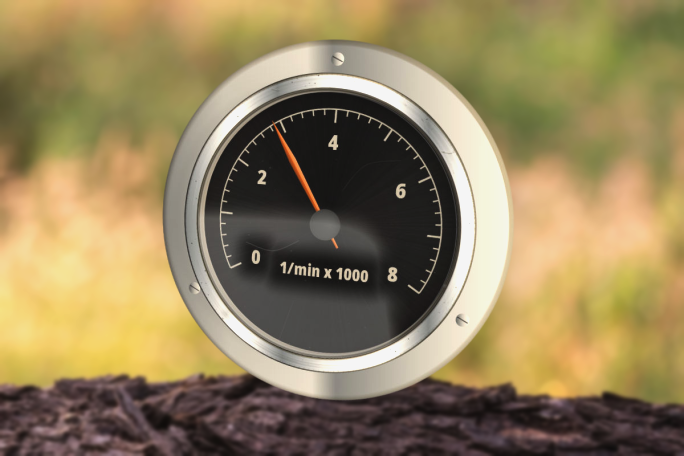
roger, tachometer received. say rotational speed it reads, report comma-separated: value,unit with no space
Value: 2900,rpm
